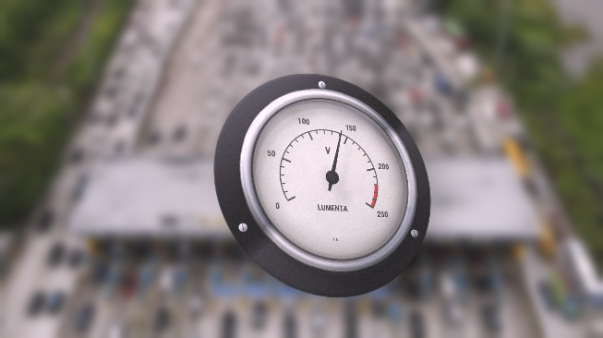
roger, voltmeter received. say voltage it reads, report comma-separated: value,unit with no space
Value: 140,V
